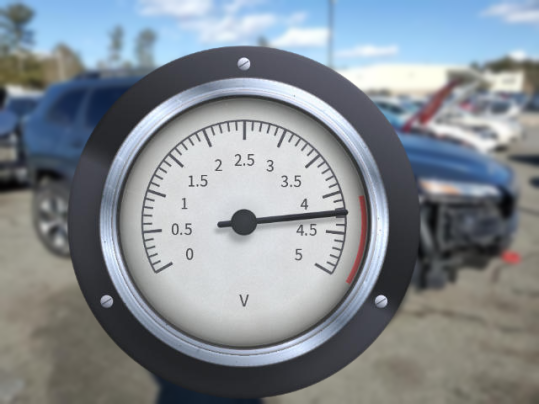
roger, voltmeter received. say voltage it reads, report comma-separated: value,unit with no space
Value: 4.25,V
